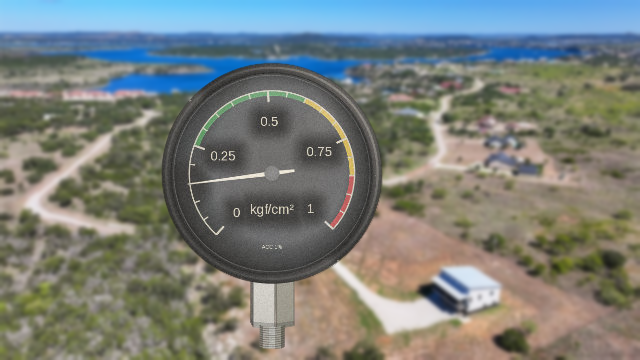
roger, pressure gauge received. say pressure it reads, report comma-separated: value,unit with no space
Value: 0.15,kg/cm²
